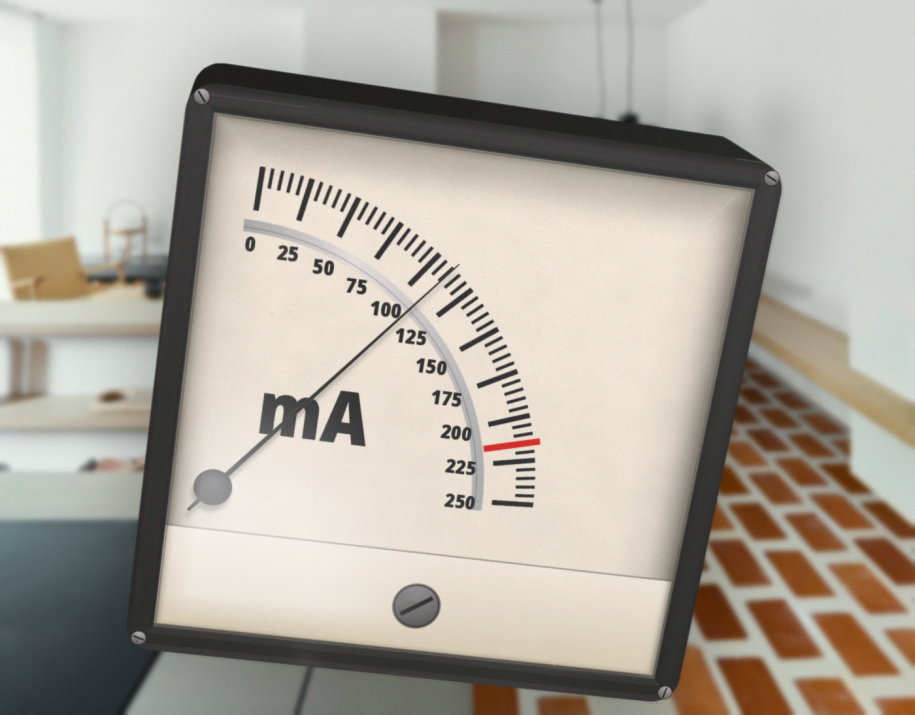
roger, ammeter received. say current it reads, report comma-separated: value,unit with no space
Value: 110,mA
